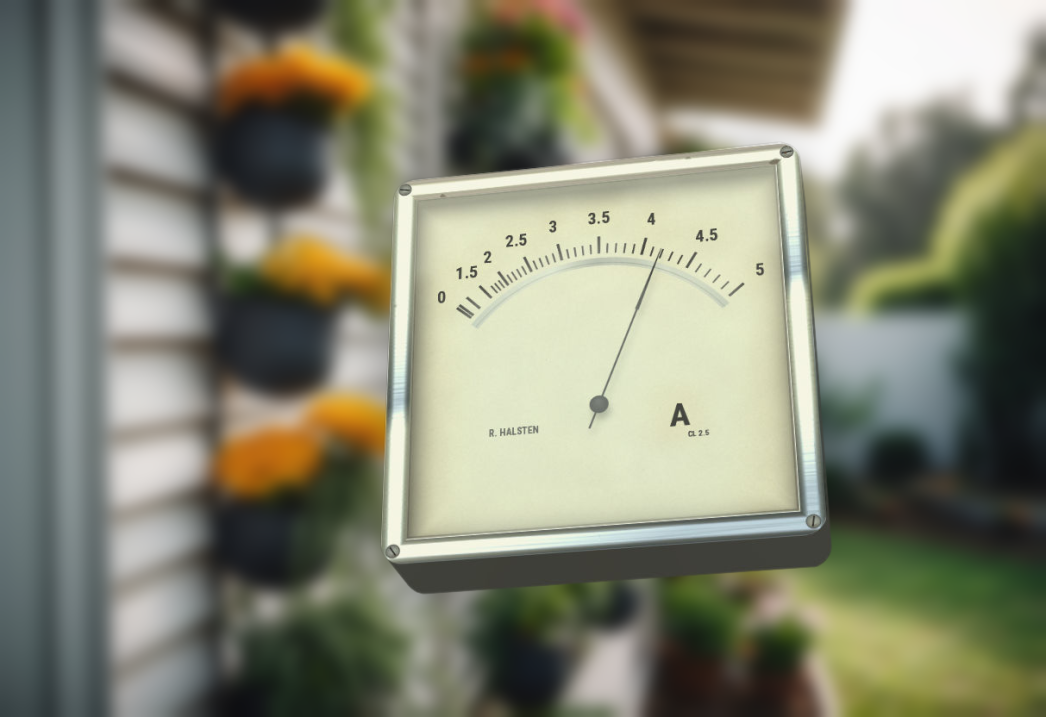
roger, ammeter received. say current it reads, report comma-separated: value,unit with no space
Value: 4.2,A
